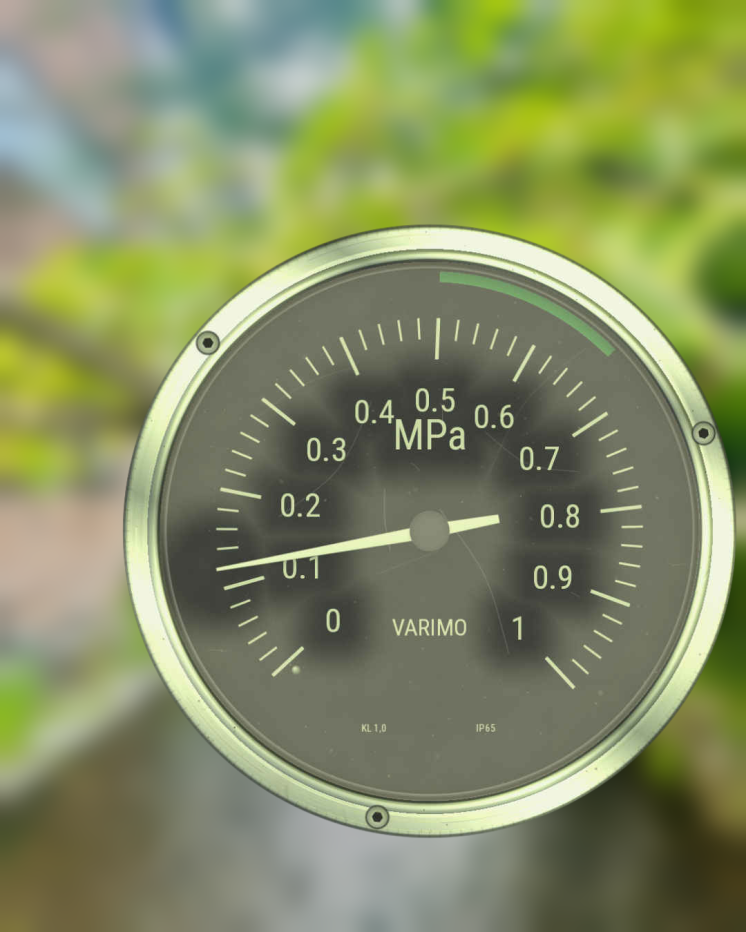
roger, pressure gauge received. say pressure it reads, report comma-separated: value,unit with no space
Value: 0.12,MPa
